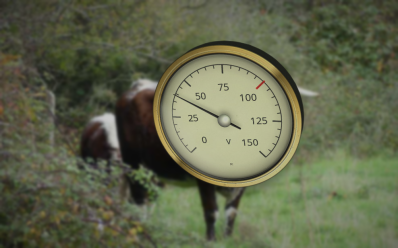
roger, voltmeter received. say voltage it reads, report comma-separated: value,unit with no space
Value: 40,V
